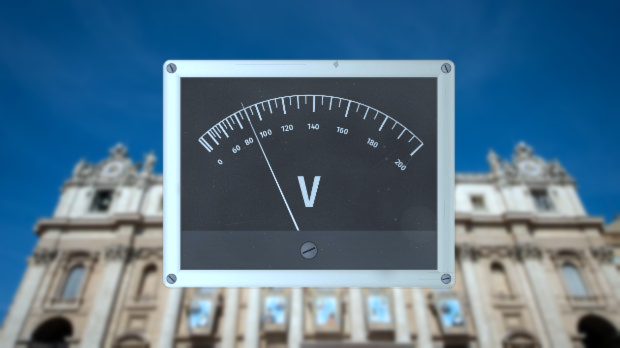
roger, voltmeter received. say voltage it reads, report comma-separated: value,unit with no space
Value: 90,V
